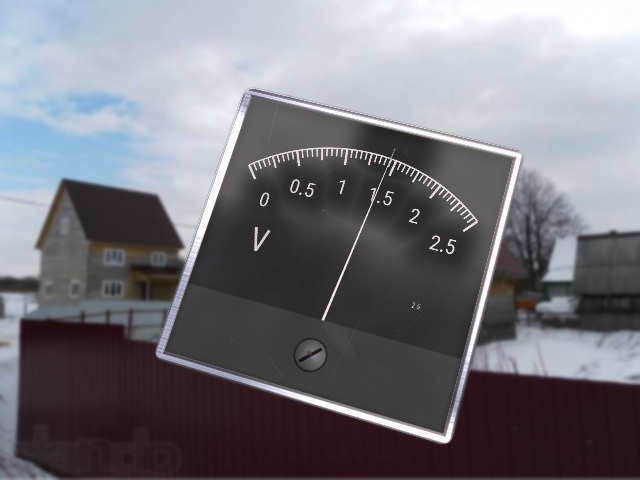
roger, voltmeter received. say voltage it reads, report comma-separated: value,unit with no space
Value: 1.45,V
